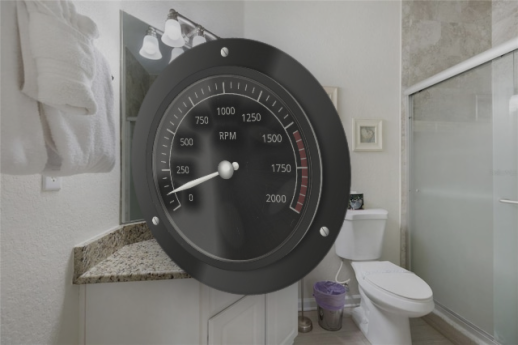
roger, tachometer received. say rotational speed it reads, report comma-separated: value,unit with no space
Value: 100,rpm
